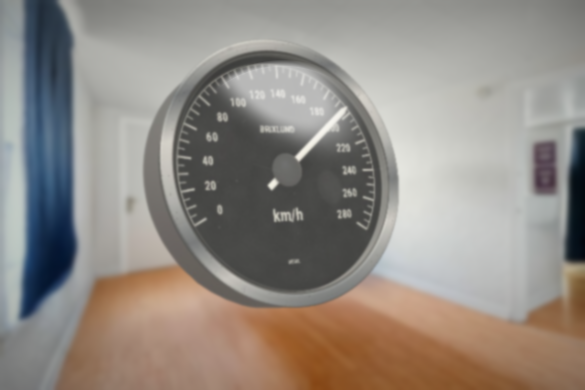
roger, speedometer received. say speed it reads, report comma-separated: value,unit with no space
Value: 195,km/h
